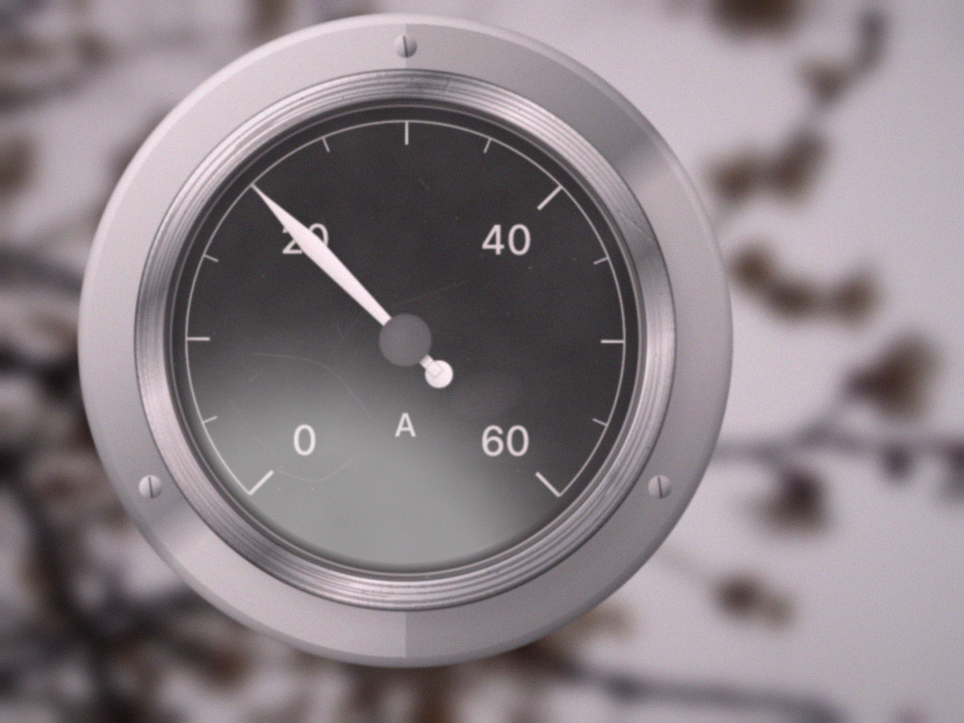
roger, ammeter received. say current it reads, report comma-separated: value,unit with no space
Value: 20,A
